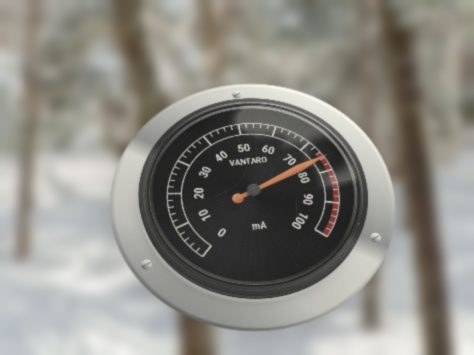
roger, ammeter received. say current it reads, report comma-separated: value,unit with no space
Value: 76,mA
